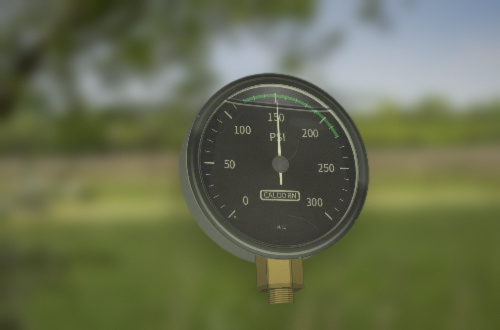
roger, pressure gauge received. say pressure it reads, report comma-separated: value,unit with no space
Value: 150,psi
